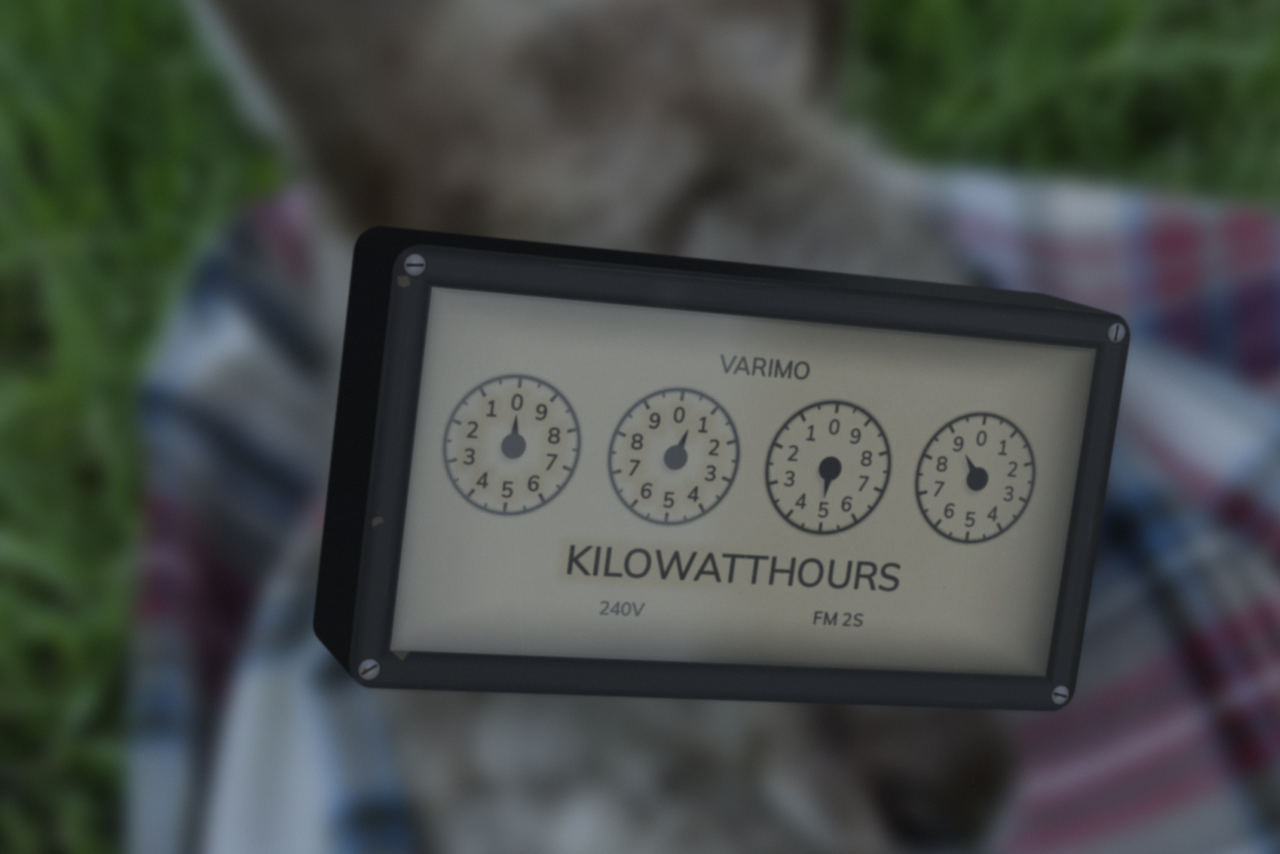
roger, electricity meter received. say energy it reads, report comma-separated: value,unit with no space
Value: 49,kWh
